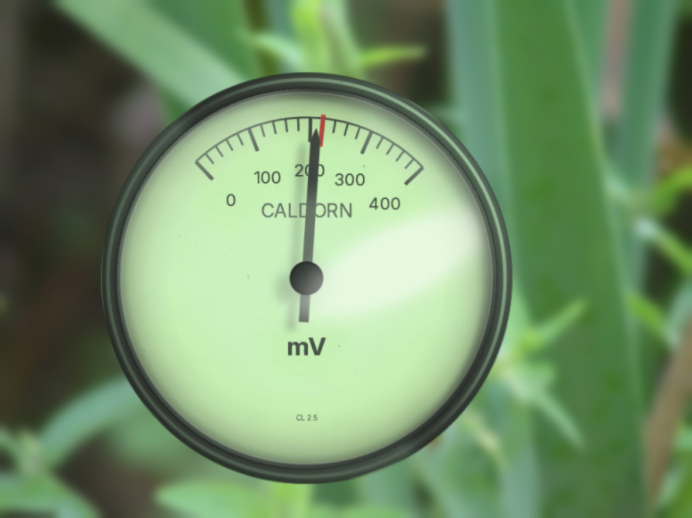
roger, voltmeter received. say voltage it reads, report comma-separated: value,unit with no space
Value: 210,mV
